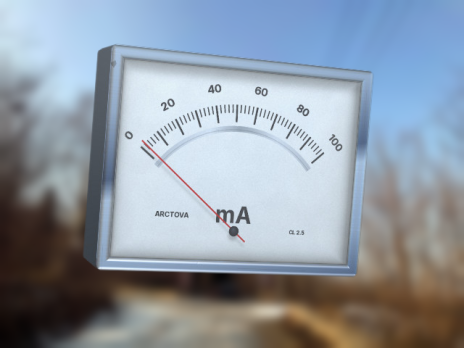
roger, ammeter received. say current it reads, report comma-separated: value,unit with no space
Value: 2,mA
